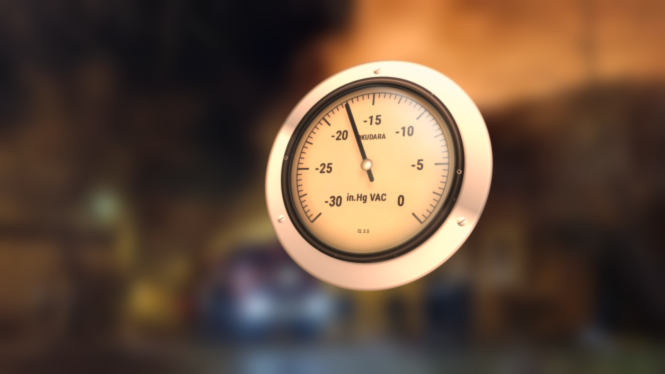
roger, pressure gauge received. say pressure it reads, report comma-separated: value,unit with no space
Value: -17.5,inHg
